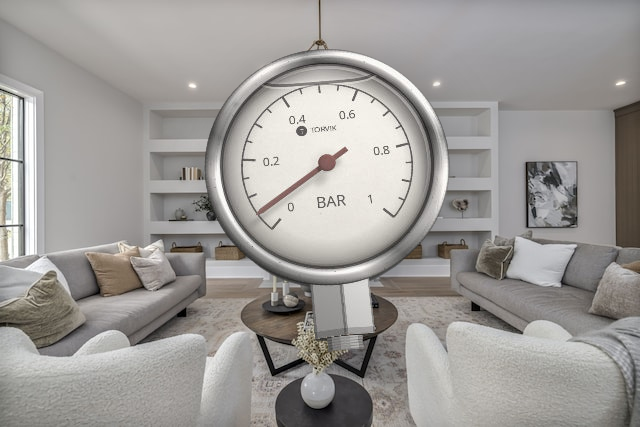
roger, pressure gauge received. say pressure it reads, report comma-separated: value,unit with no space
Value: 0.05,bar
